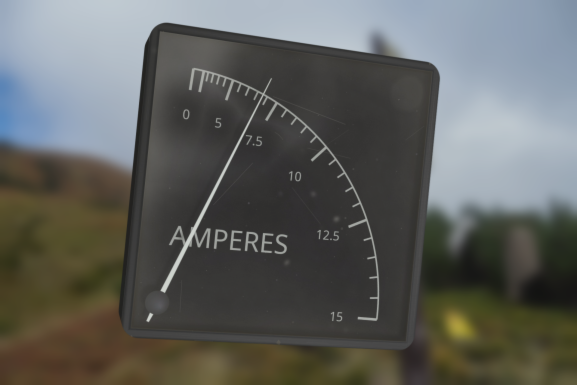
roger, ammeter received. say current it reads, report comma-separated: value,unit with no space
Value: 6.75,A
